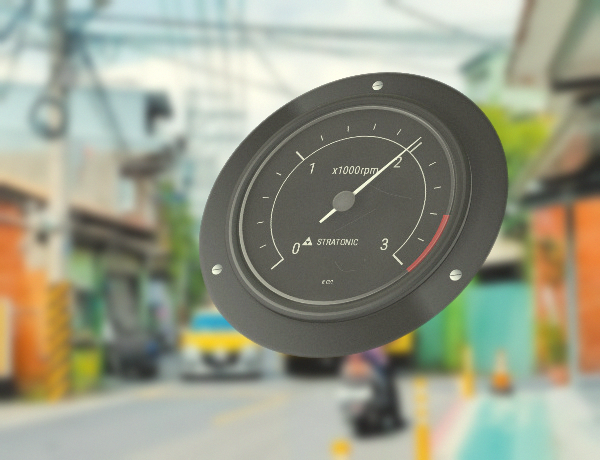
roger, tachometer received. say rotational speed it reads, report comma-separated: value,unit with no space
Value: 2000,rpm
